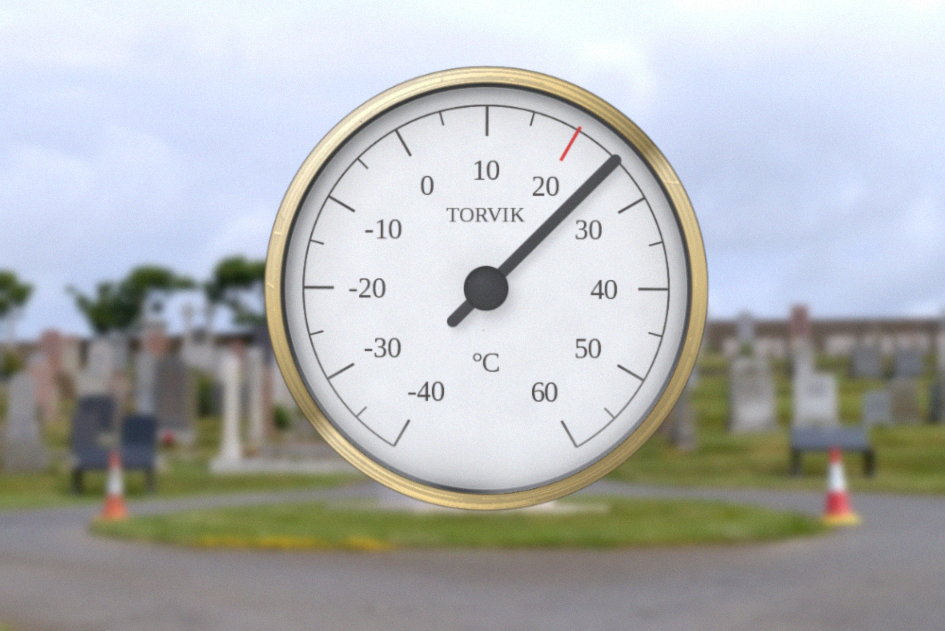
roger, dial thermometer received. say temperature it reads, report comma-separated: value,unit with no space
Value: 25,°C
